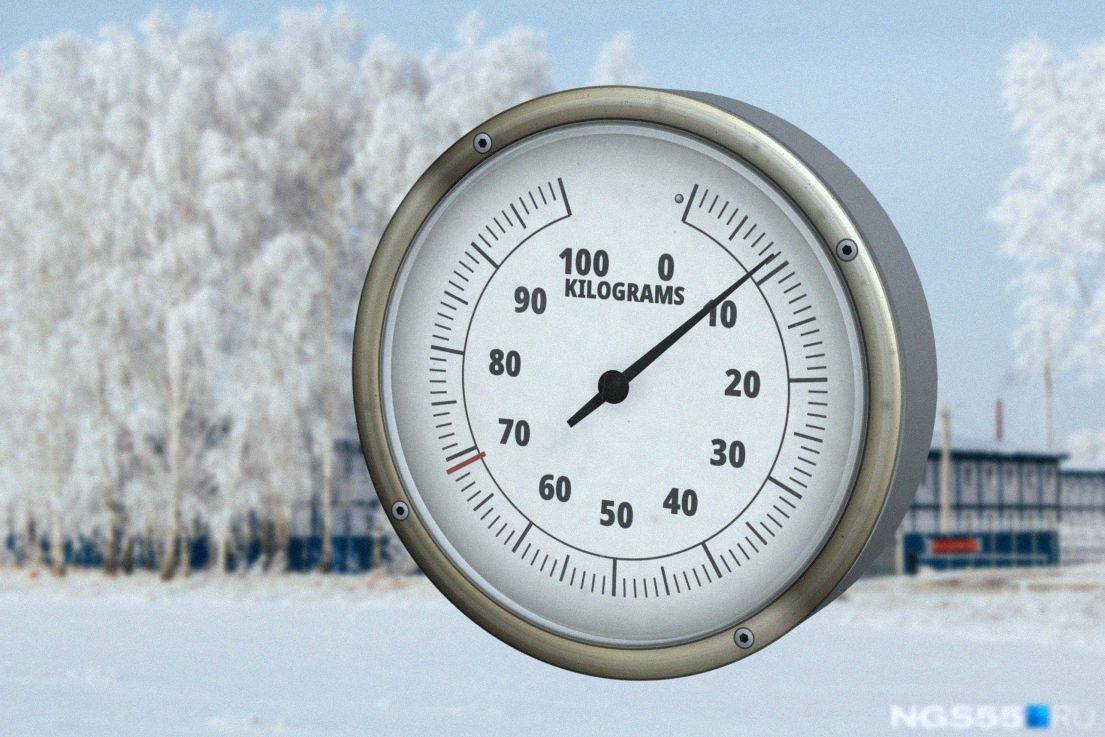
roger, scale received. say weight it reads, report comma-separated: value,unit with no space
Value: 9,kg
